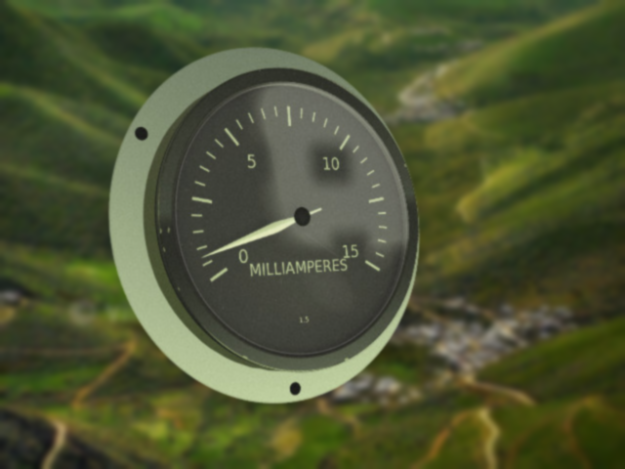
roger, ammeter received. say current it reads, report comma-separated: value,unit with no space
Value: 0.75,mA
